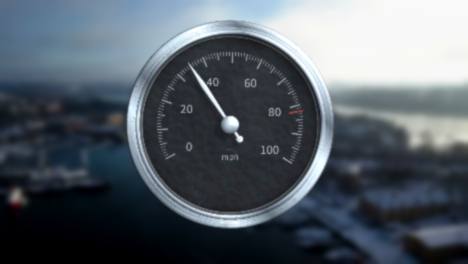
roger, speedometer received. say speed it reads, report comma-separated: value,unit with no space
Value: 35,mph
